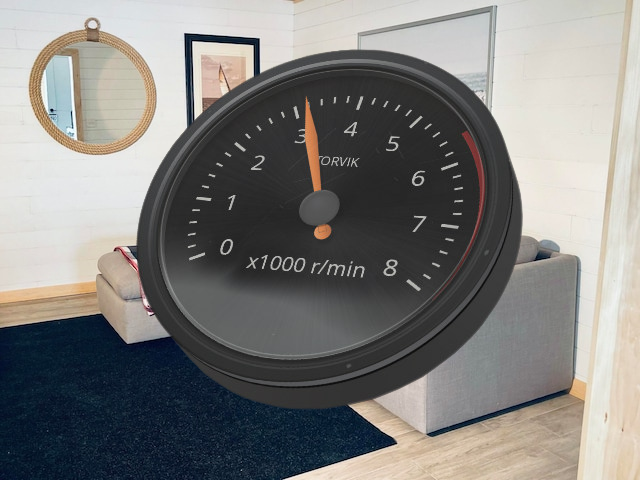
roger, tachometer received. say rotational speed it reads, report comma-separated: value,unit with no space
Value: 3200,rpm
